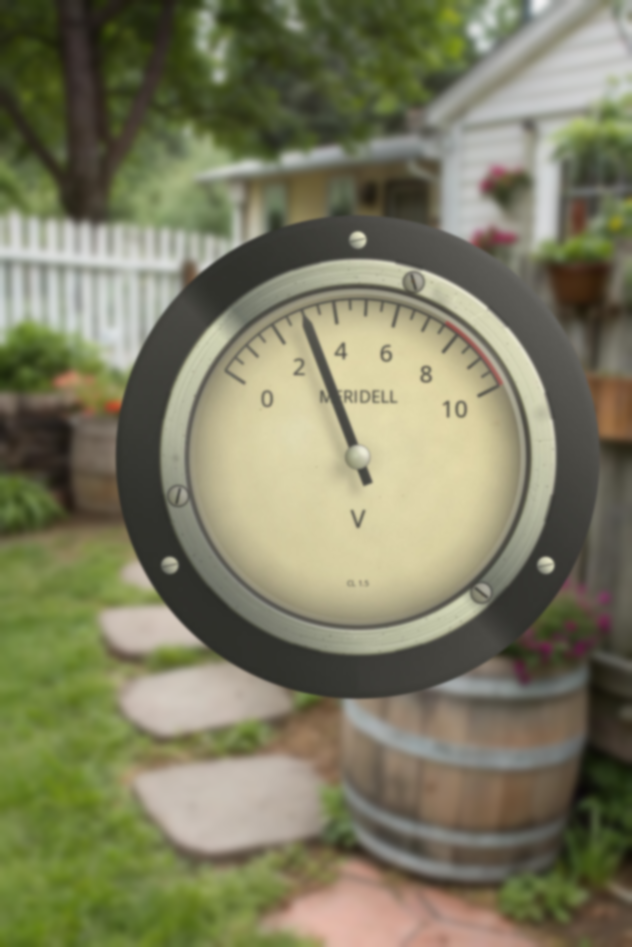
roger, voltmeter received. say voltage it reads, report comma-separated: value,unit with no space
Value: 3,V
